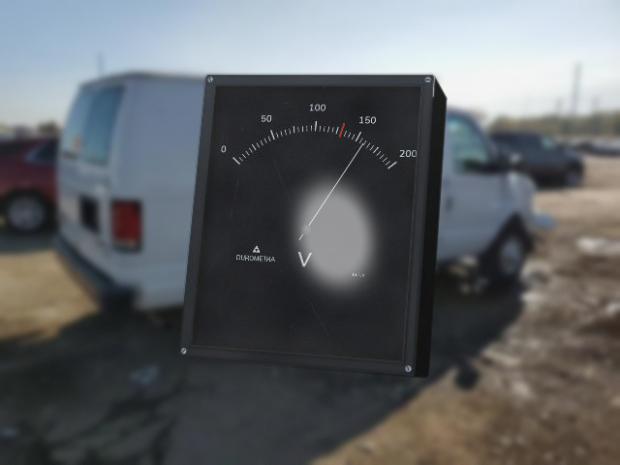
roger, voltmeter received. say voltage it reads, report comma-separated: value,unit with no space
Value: 160,V
